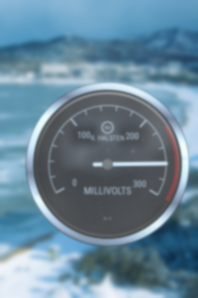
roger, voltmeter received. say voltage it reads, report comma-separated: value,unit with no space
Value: 260,mV
